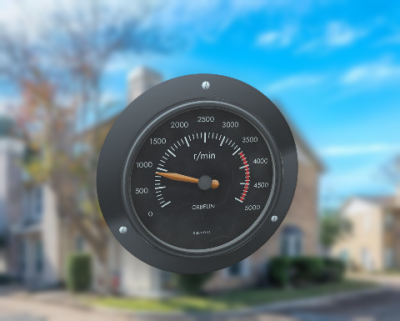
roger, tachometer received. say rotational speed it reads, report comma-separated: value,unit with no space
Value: 900,rpm
